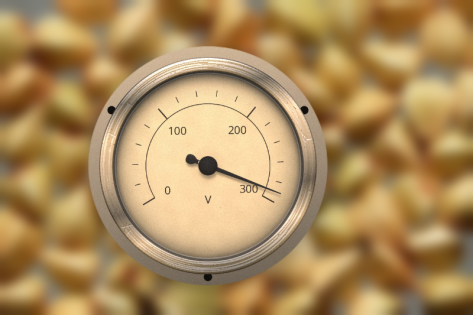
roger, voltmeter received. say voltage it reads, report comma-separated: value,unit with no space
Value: 290,V
